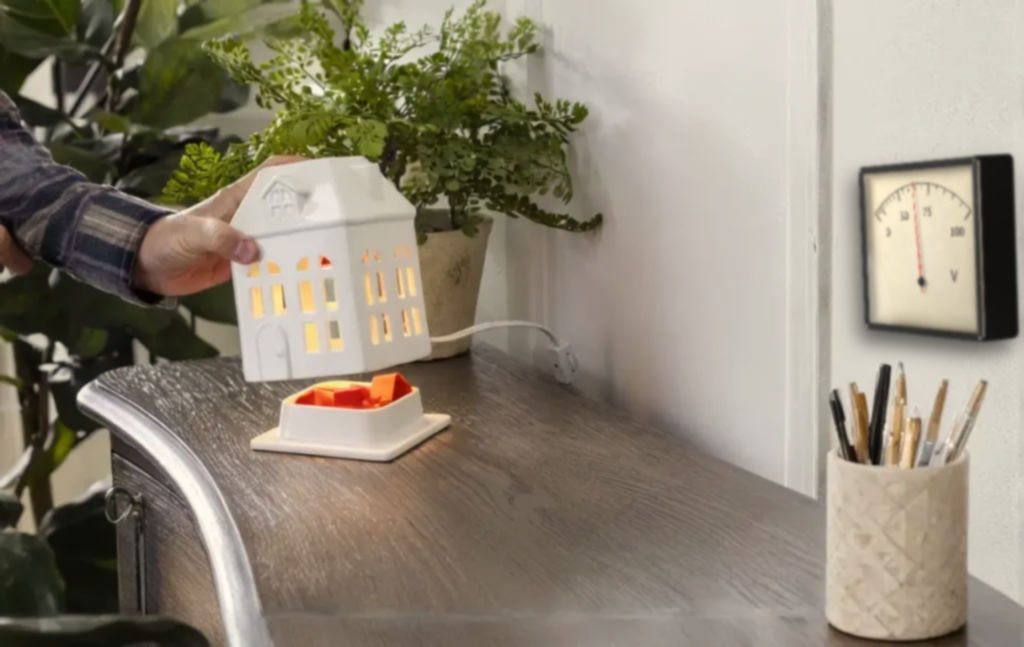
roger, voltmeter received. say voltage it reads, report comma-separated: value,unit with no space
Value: 65,V
